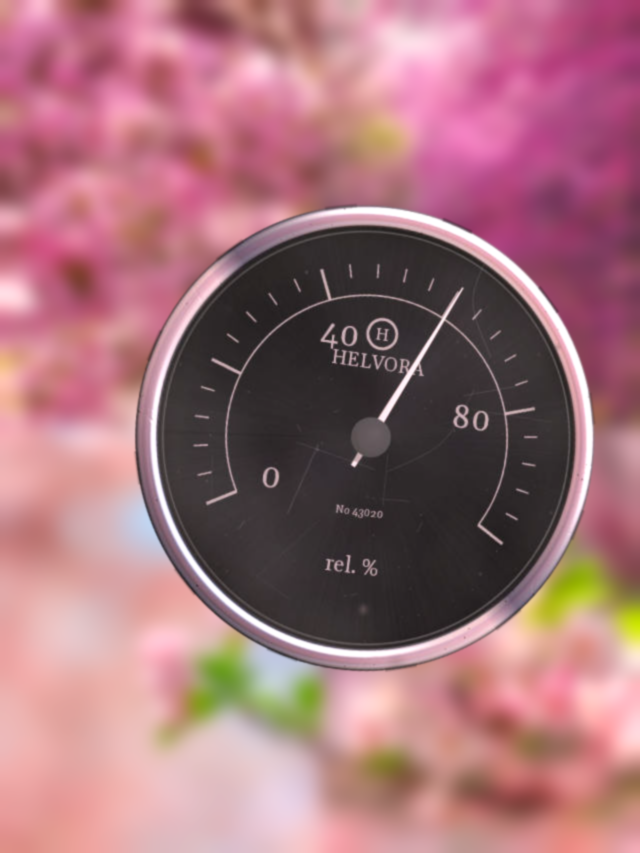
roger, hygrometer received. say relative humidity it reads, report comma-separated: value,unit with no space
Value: 60,%
